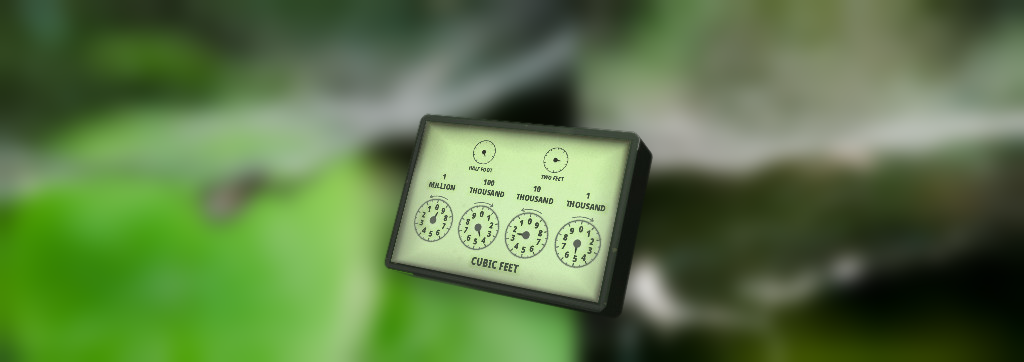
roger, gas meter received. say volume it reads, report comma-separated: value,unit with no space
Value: 942500,ft³
